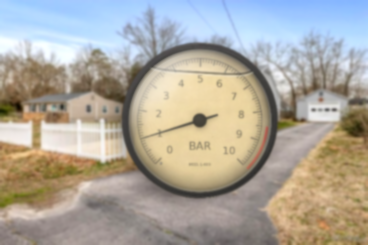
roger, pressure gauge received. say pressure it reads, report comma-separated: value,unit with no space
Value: 1,bar
